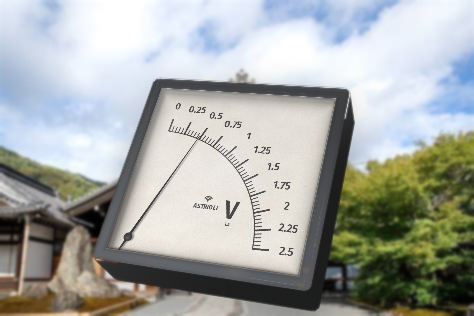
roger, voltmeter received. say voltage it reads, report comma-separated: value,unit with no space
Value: 0.5,V
